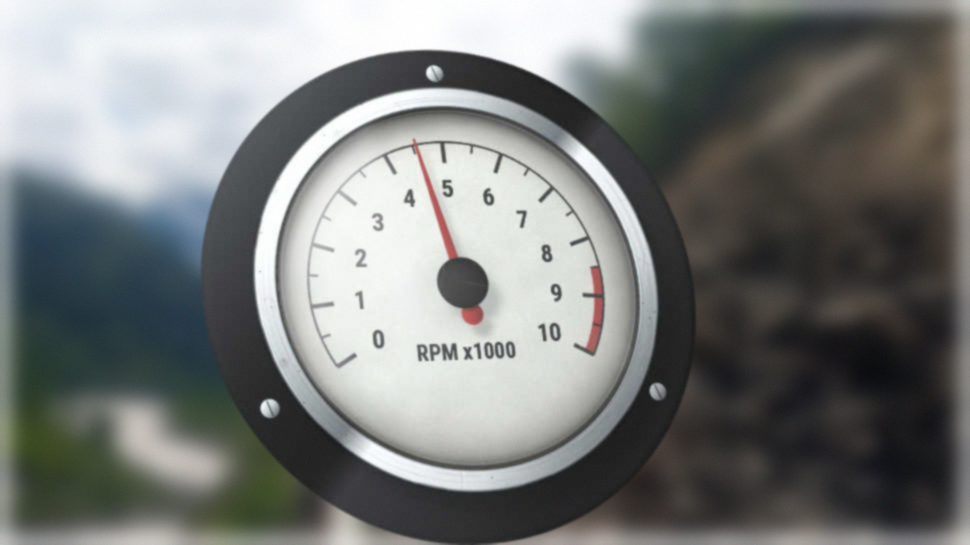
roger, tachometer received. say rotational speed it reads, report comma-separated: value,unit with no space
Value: 4500,rpm
